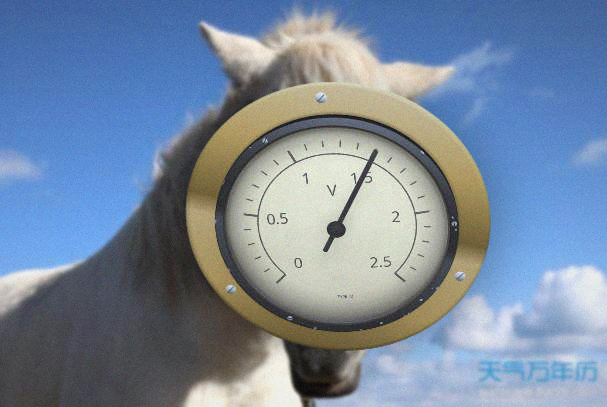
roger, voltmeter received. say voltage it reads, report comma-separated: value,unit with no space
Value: 1.5,V
